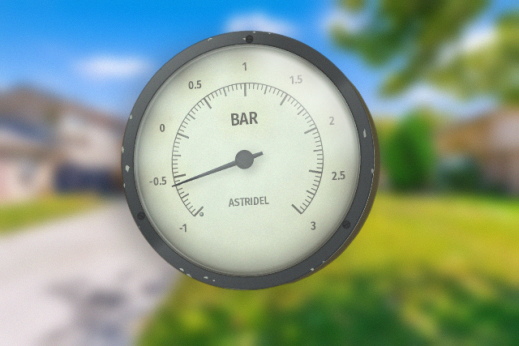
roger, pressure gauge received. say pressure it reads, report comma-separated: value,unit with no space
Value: -0.6,bar
